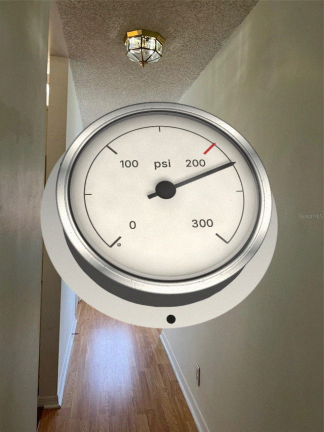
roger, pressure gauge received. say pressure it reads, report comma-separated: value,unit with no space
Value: 225,psi
